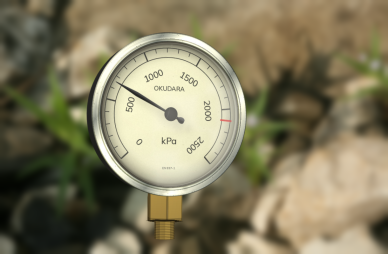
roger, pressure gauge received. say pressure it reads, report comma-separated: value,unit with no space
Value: 650,kPa
